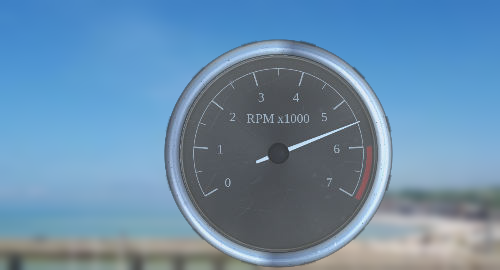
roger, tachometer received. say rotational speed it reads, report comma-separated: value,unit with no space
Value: 5500,rpm
